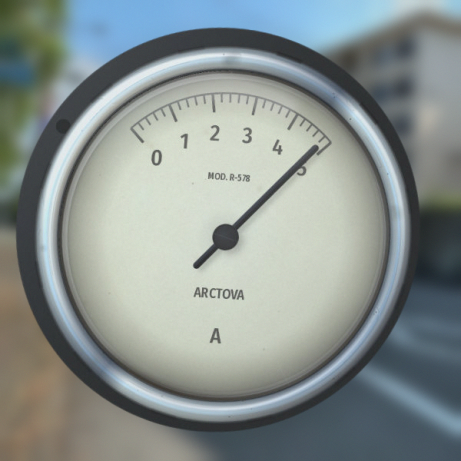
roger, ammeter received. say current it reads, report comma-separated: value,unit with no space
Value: 4.8,A
